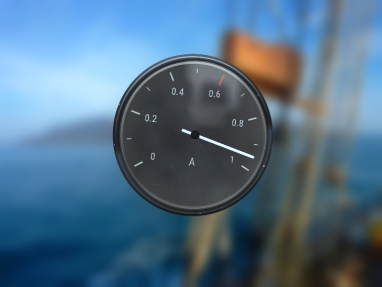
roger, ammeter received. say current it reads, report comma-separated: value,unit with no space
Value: 0.95,A
